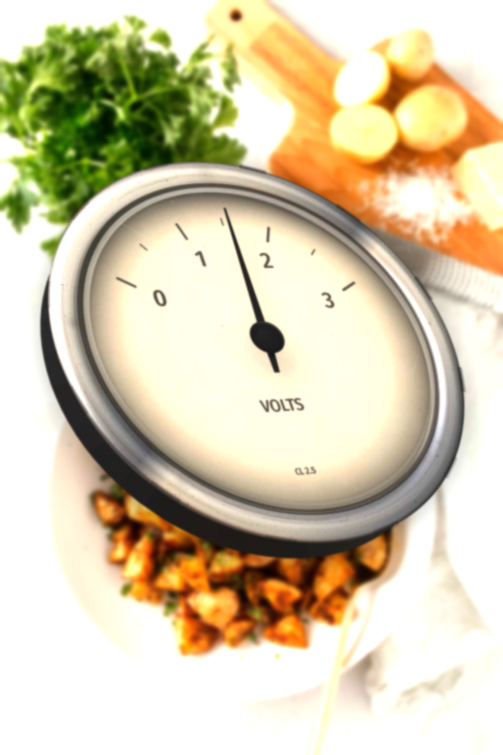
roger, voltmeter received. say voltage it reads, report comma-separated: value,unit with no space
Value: 1.5,V
